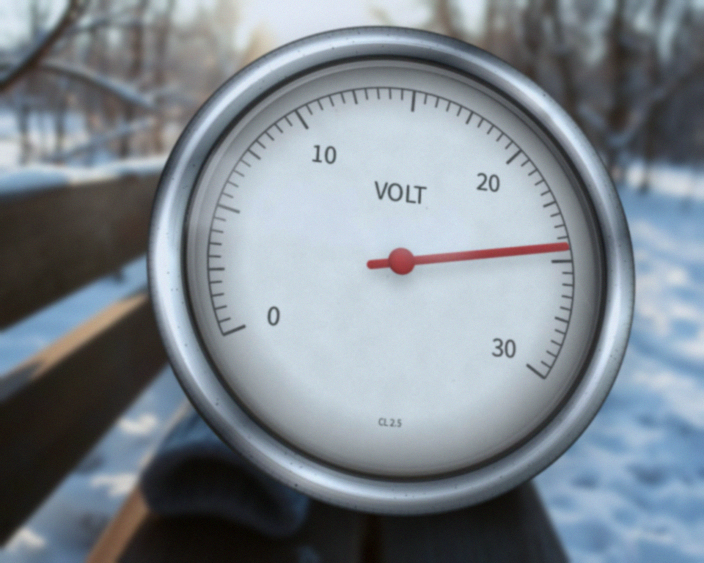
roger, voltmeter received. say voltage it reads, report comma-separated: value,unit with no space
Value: 24.5,V
